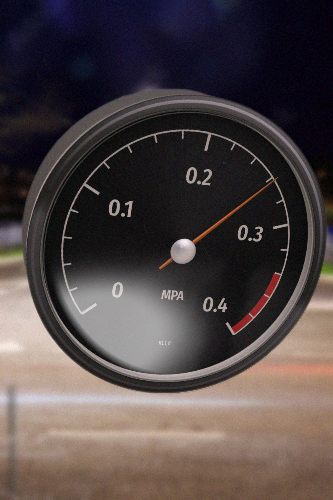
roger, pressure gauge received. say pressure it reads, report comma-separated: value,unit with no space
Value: 0.26,MPa
